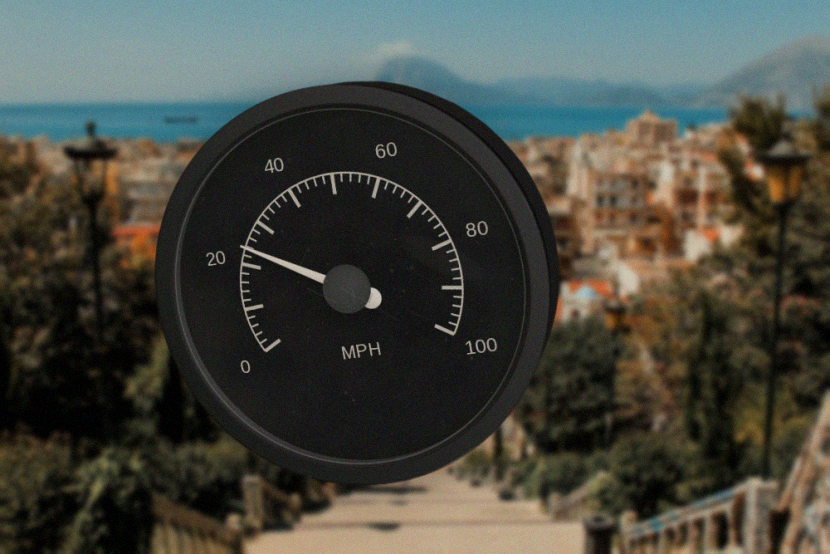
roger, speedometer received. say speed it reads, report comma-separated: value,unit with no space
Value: 24,mph
